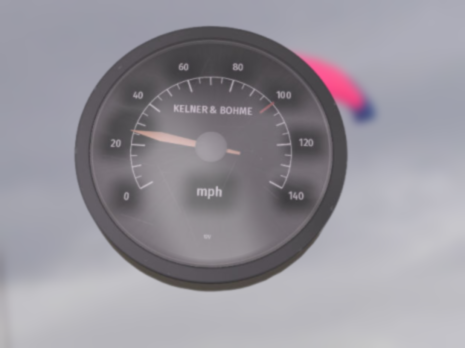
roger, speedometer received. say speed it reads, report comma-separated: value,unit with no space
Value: 25,mph
